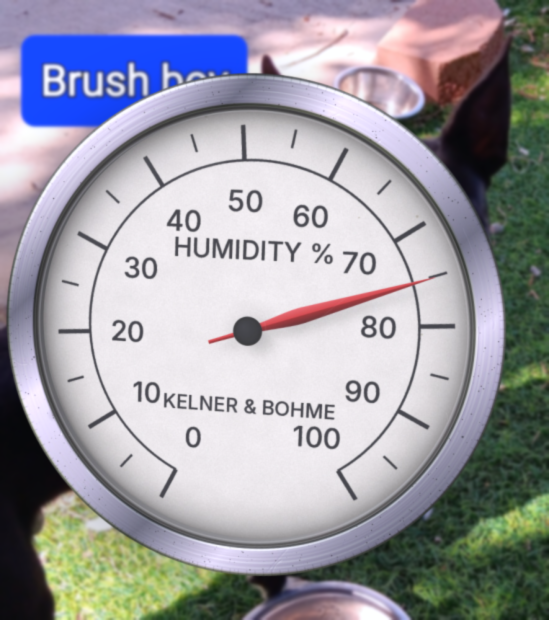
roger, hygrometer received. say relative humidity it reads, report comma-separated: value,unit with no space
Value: 75,%
